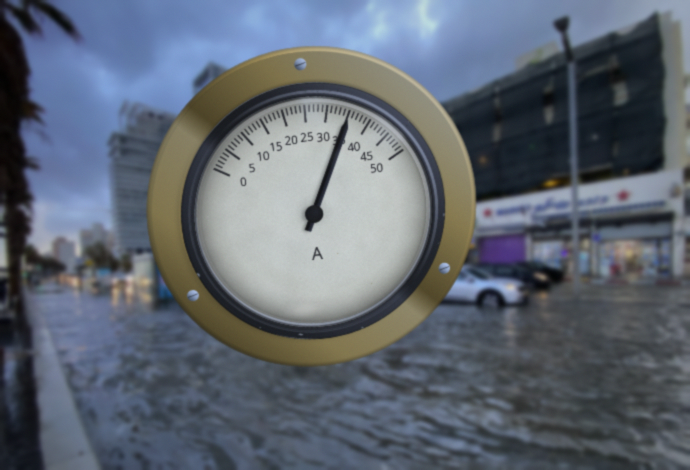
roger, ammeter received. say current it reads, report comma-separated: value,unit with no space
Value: 35,A
